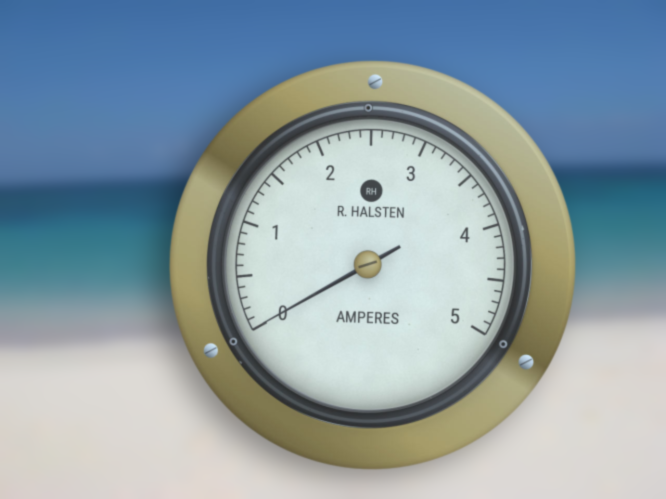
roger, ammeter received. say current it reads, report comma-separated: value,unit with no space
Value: 0,A
